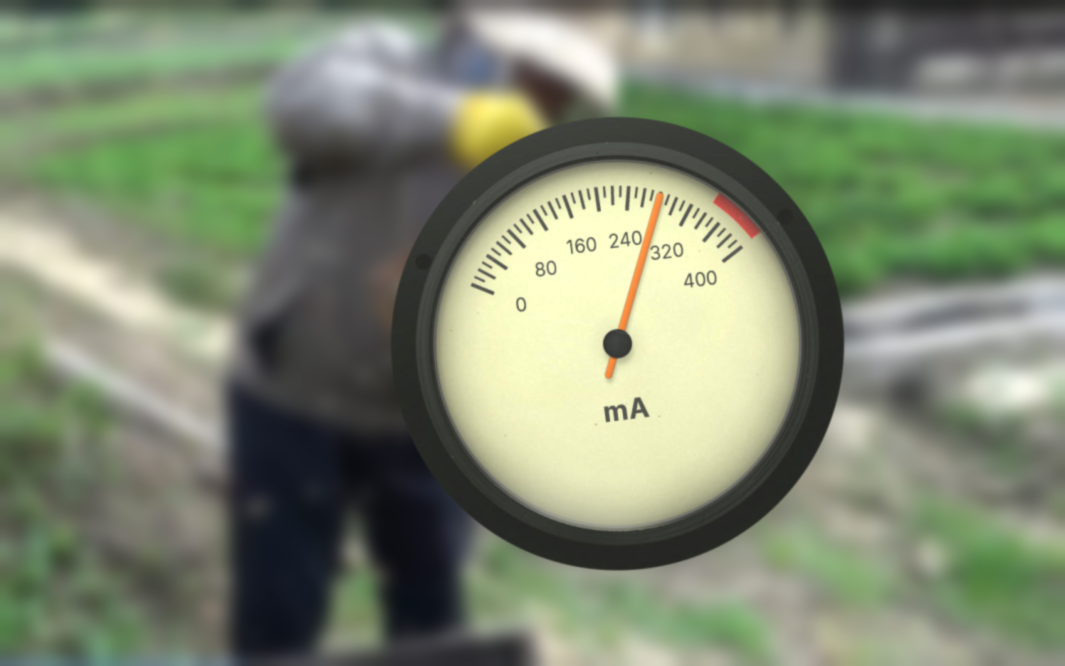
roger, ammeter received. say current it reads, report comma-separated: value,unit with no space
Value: 280,mA
